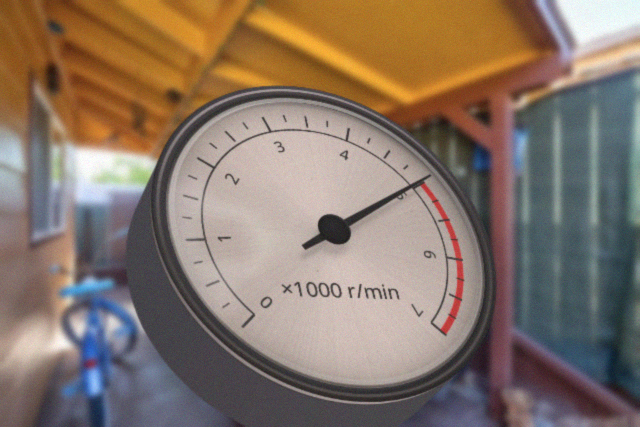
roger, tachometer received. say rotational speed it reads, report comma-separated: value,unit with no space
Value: 5000,rpm
